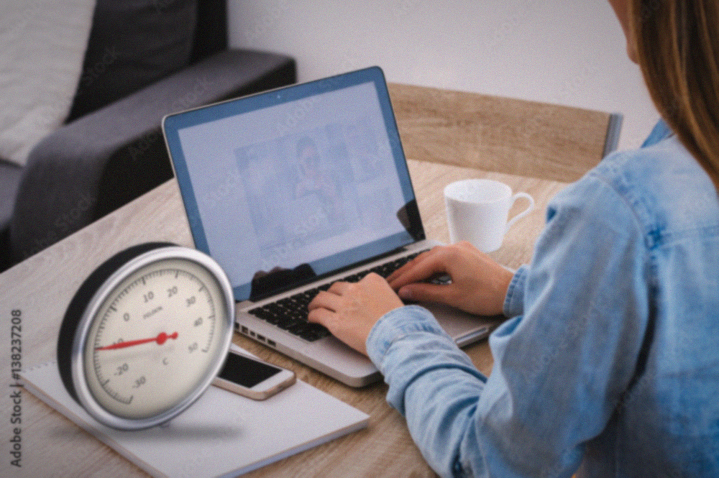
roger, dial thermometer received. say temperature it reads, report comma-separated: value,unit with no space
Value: -10,°C
